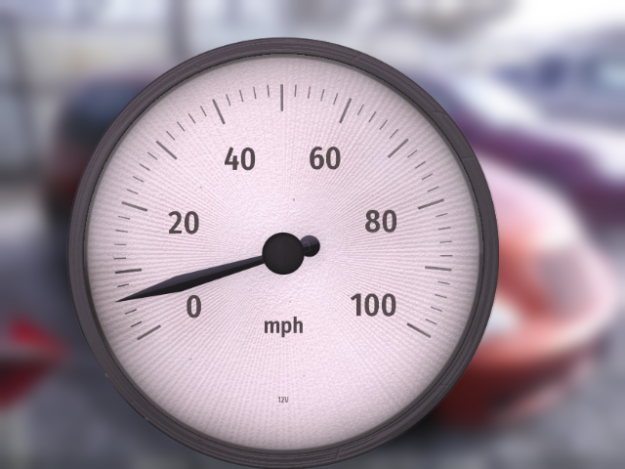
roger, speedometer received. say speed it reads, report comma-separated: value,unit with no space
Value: 6,mph
